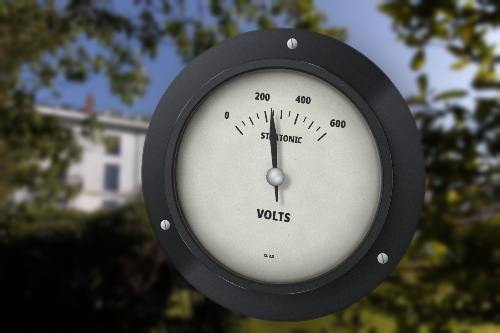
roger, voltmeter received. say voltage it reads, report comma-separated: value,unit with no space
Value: 250,V
